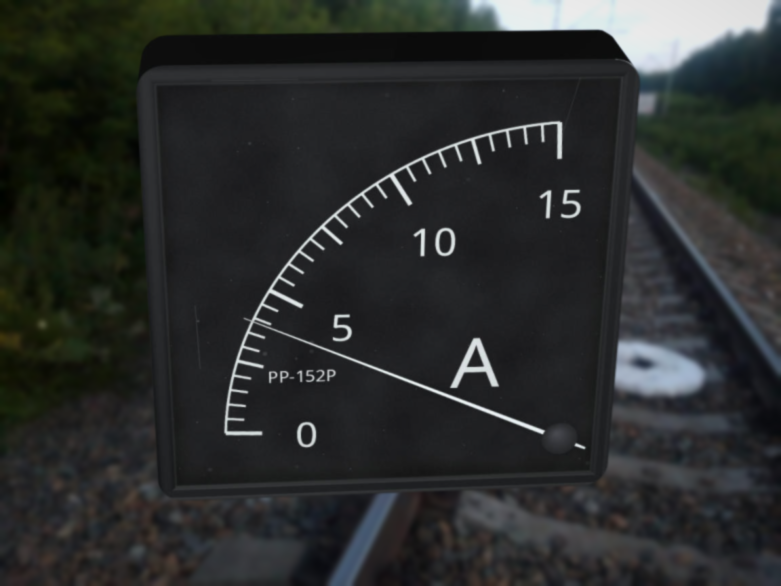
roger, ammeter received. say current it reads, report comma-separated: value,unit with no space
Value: 4,A
